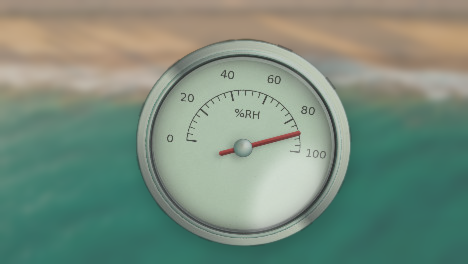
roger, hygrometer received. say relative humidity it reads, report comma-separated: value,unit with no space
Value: 88,%
